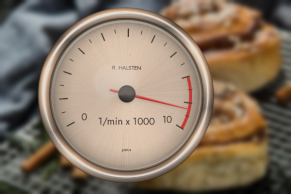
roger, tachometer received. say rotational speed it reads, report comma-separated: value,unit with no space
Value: 9250,rpm
